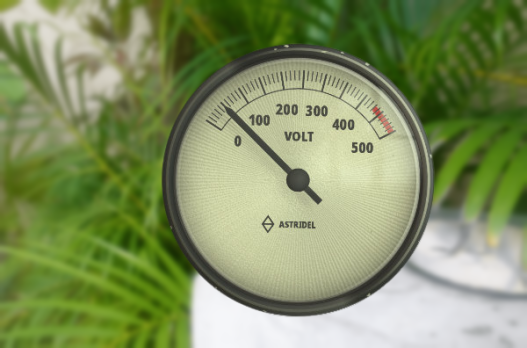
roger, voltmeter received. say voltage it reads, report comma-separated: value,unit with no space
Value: 50,V
